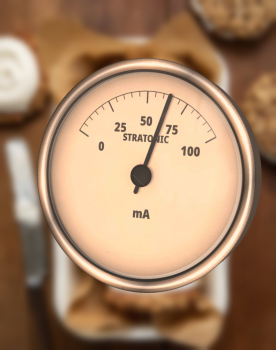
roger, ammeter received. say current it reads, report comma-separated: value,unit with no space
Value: 65,mA
